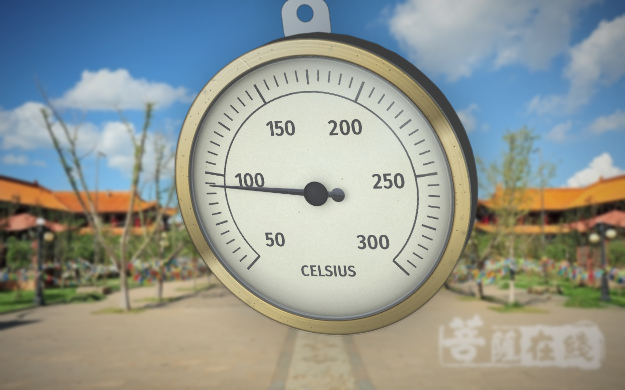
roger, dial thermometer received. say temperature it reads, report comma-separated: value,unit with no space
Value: 95,°C
